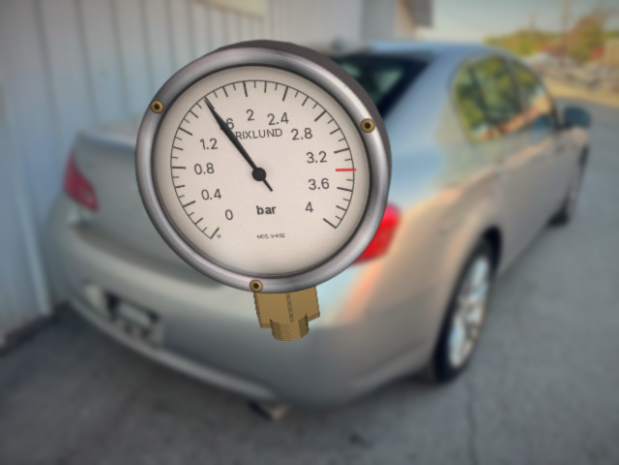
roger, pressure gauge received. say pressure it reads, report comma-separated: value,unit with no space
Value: 1.6,bar
